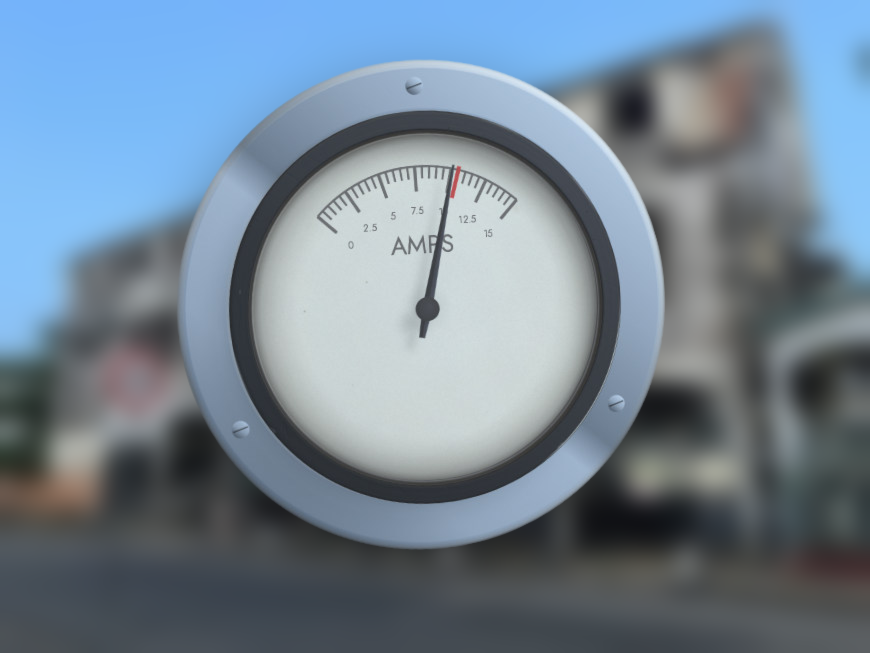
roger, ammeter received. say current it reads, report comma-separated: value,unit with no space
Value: 10,A
